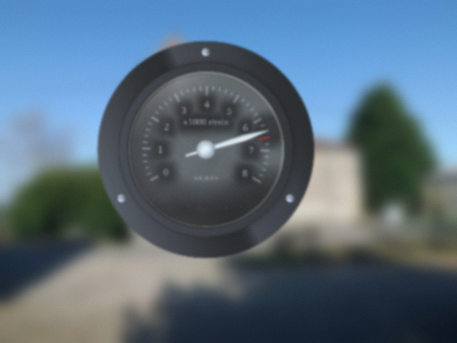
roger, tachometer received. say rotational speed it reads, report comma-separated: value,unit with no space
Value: 6400,rpm
